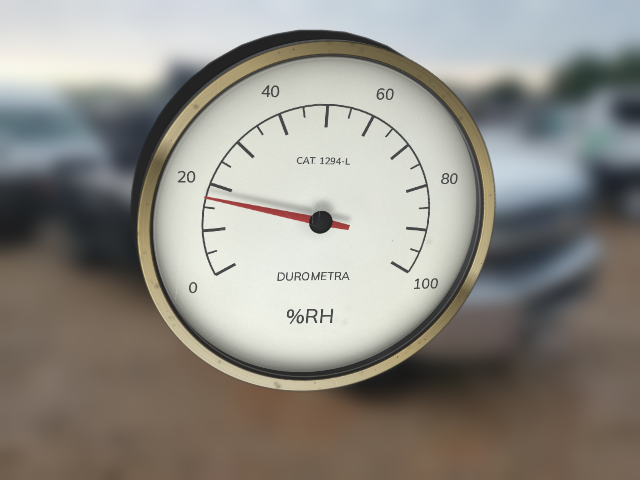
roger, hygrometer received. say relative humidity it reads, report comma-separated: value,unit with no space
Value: 17.5,%
